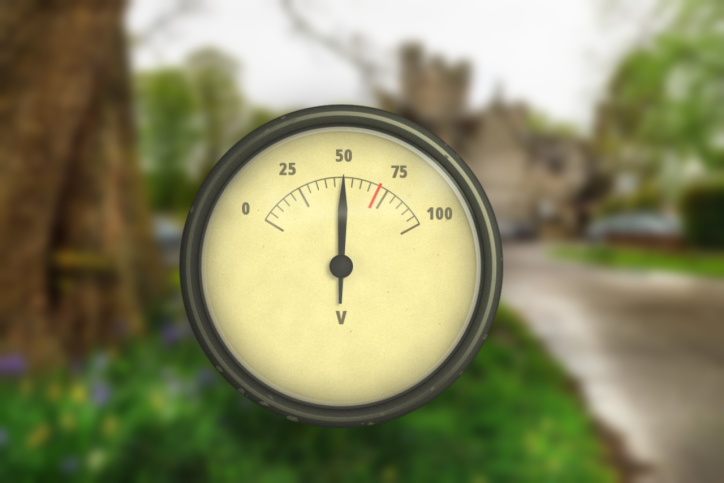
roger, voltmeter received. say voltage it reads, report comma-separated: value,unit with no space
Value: 50,V
